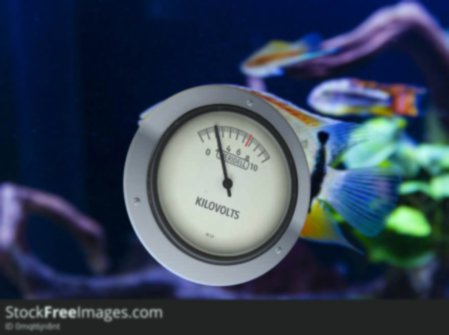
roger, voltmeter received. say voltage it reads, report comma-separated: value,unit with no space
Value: 2,kV
